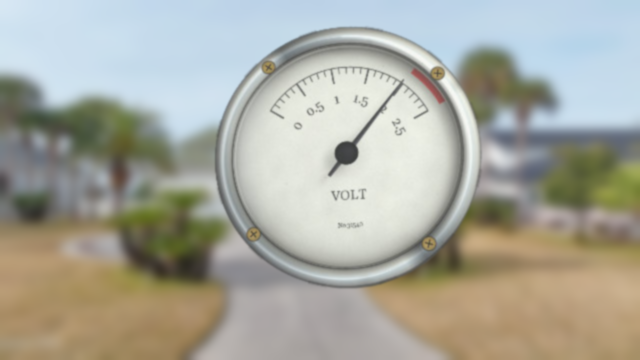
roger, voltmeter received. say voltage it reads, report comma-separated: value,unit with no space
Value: 2,V
